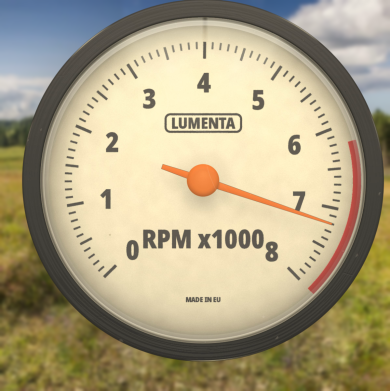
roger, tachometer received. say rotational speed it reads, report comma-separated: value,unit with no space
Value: 7200,rpm
